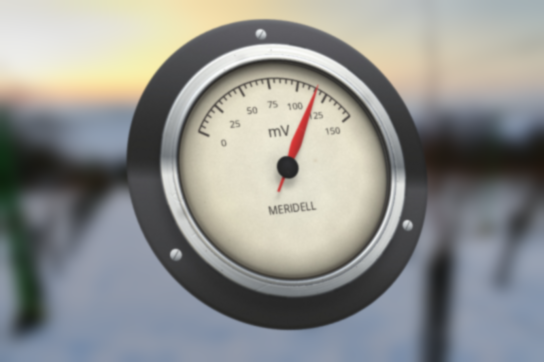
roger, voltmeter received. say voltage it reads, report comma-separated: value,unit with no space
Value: 115,mV
